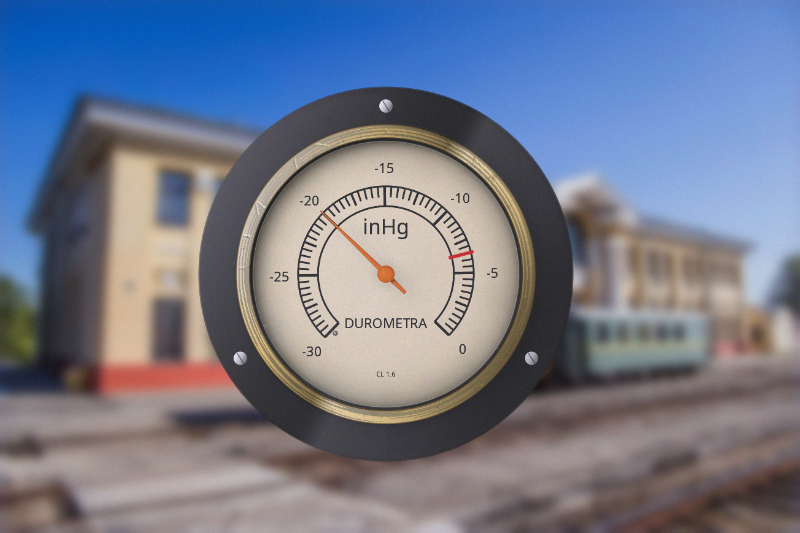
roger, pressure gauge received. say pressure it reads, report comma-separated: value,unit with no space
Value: -20,inHg
